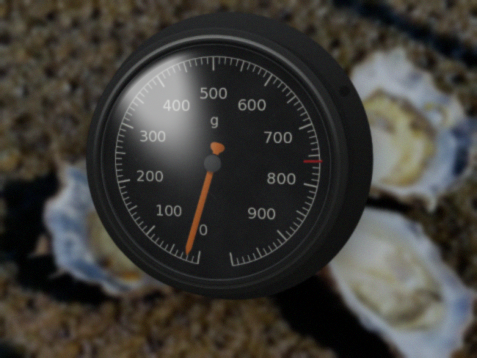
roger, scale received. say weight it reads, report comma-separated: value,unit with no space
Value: 20,g
